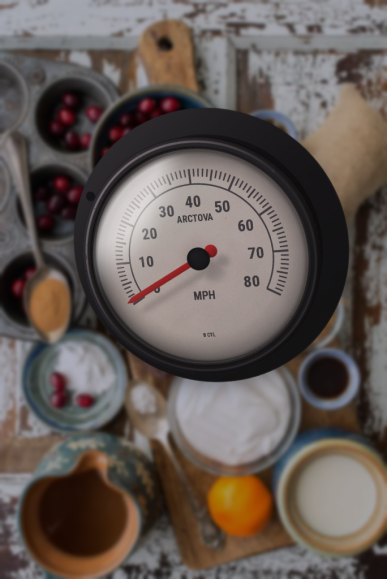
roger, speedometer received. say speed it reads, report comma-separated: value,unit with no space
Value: 1,mph
